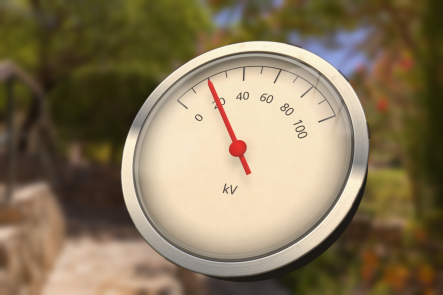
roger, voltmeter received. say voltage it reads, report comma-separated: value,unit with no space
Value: 20,kV
